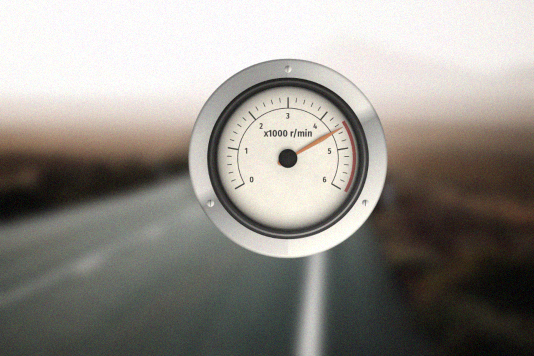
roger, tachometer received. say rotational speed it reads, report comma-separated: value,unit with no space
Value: 4500,rpm
